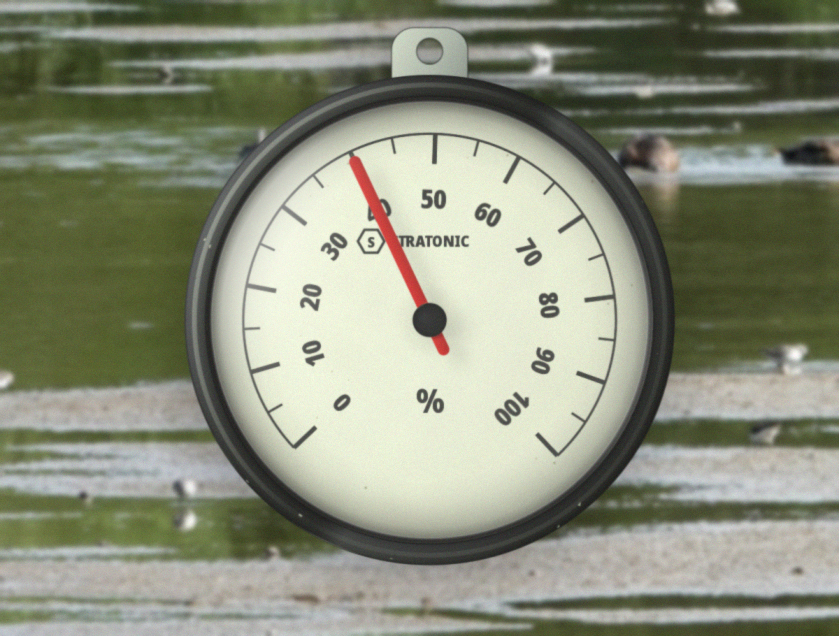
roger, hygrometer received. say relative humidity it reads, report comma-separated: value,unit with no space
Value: 40,%
